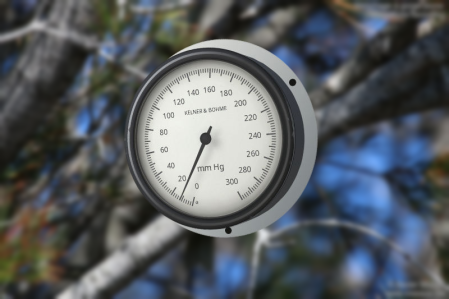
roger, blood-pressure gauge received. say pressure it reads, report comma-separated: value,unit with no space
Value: 10,mmHg
